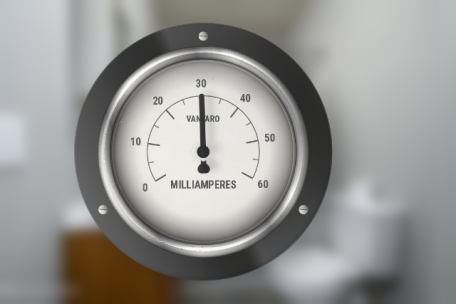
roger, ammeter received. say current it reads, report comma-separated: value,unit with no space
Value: 30,mA
